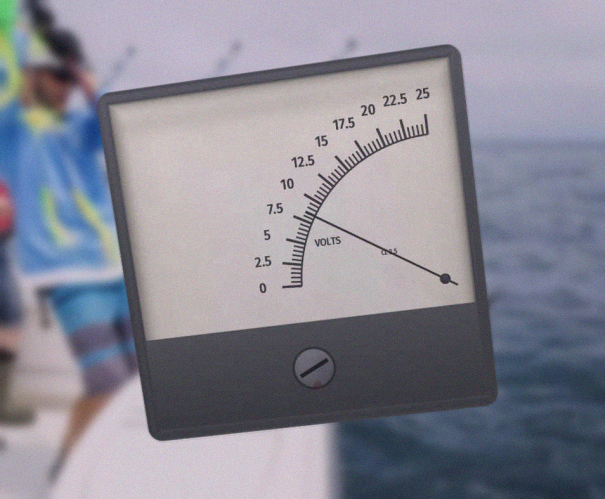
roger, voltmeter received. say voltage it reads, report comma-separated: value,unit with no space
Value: 8.5,V
